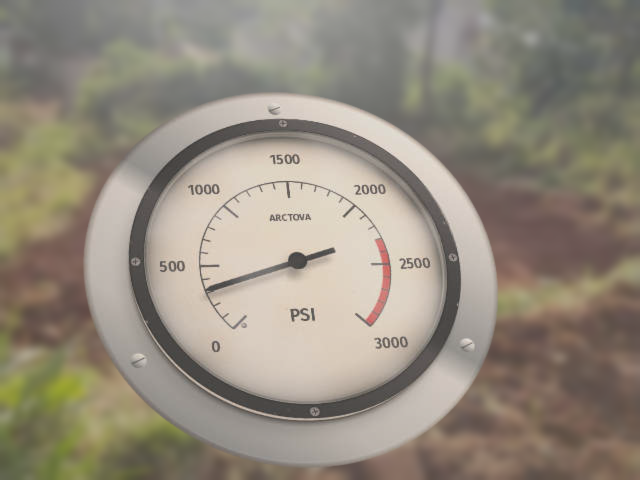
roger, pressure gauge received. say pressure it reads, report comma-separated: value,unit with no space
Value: 300,psi
